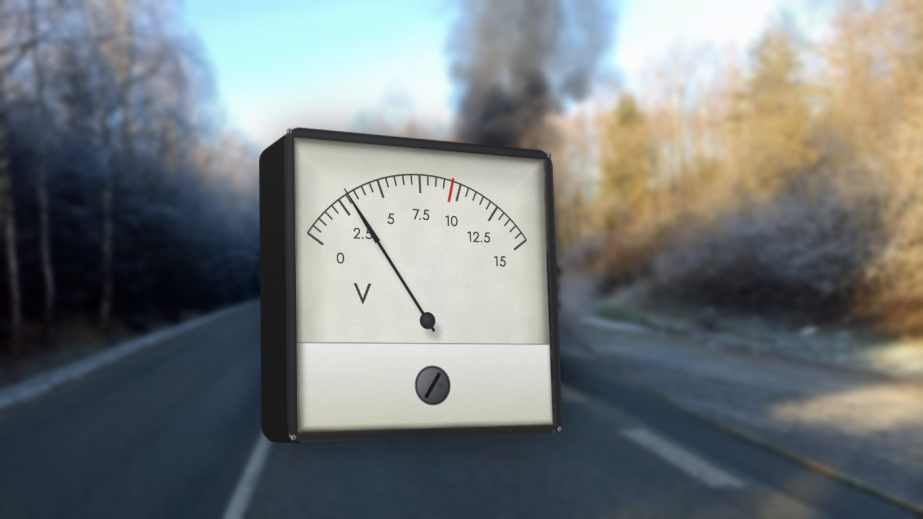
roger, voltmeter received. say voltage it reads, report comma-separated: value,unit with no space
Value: 3,V
